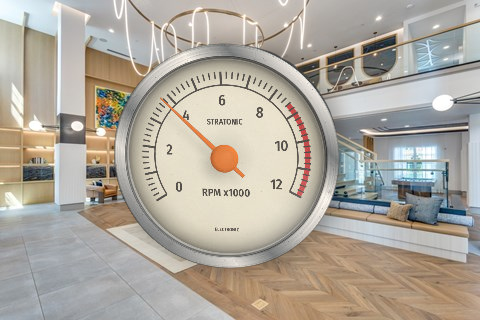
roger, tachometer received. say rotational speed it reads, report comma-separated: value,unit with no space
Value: 3800,rpm
